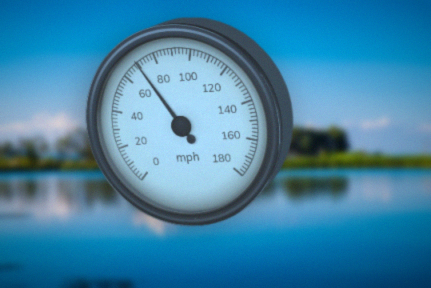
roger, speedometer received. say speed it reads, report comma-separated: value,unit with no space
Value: 70,mph
